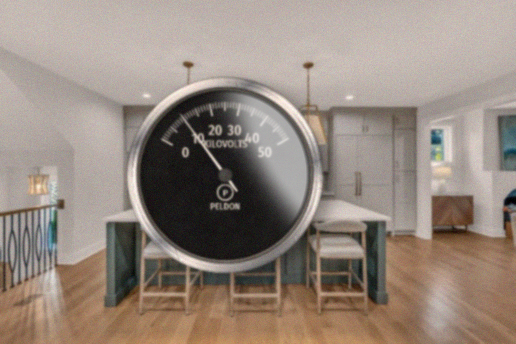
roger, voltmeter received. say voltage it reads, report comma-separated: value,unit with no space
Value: 10,kV
